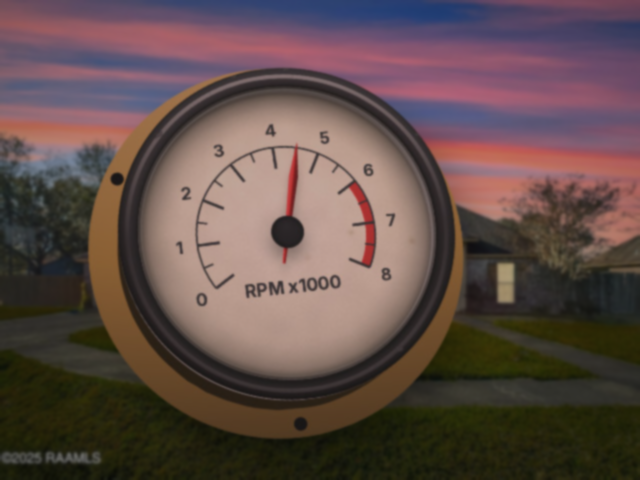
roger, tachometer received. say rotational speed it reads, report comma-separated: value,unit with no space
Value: 4500,rpm
